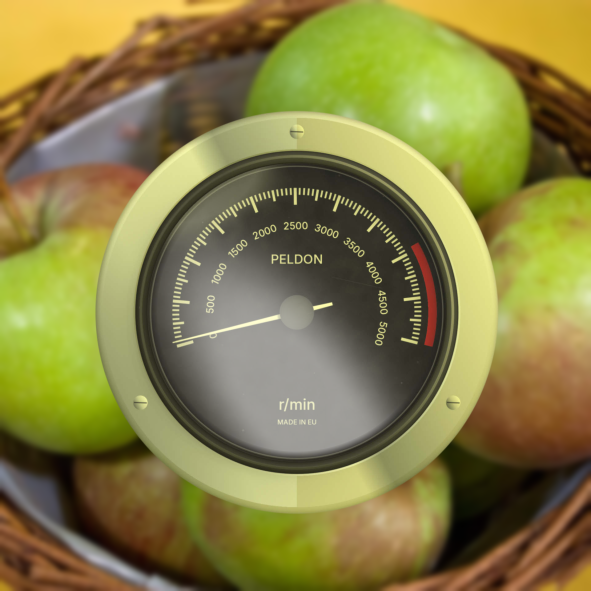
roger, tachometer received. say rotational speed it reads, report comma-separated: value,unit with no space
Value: 50,rpm
